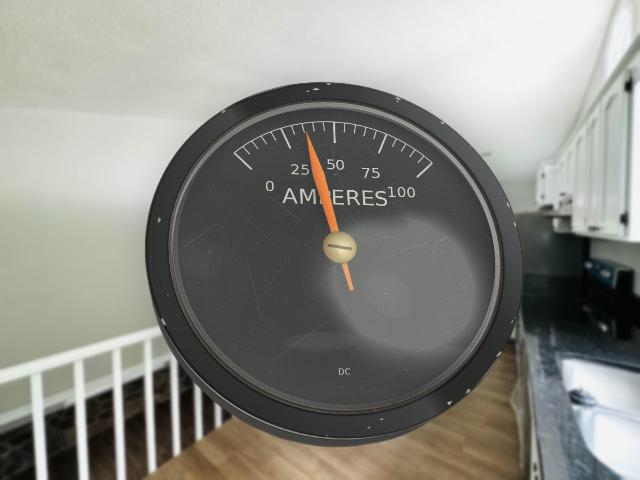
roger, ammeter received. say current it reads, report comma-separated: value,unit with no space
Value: 35,A
